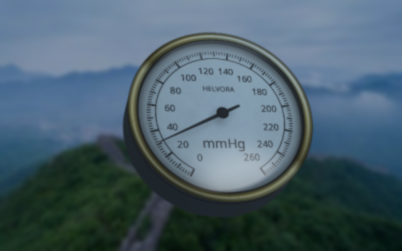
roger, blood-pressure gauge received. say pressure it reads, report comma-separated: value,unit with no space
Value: 30,mmHg
